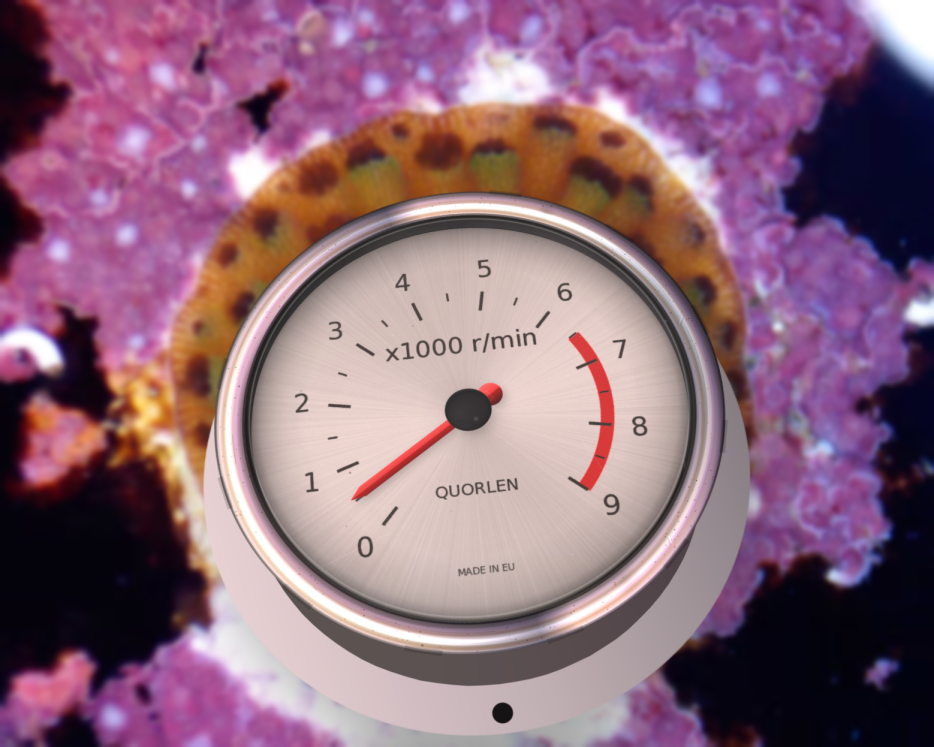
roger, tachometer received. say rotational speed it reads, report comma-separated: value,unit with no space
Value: 500,rpm
